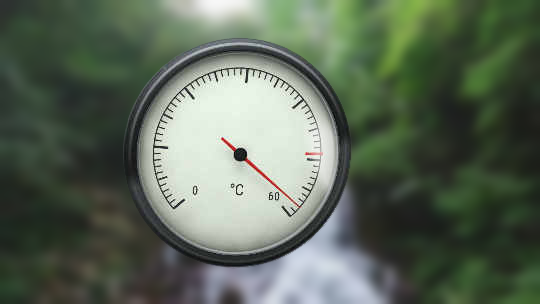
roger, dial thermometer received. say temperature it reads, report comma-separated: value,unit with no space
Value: 58,°C
